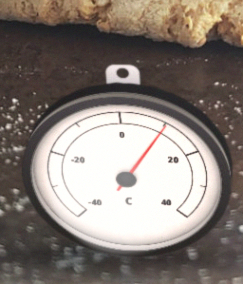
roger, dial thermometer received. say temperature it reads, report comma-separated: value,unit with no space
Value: 10,°C
